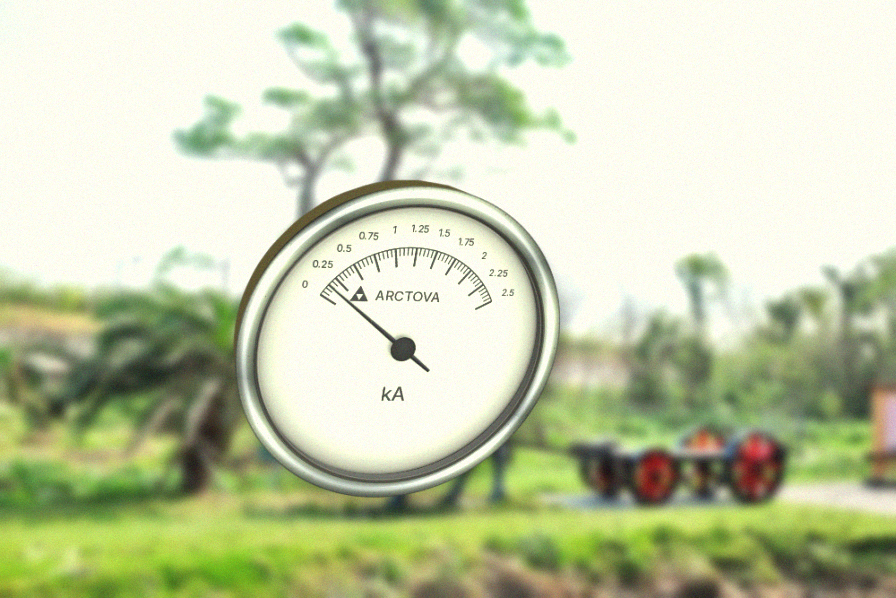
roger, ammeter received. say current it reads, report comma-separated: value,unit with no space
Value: 0.15,kA
